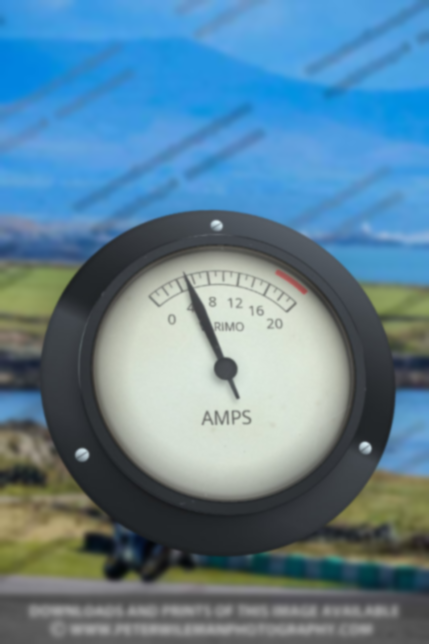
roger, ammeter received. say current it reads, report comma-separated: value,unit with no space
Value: 5,A
